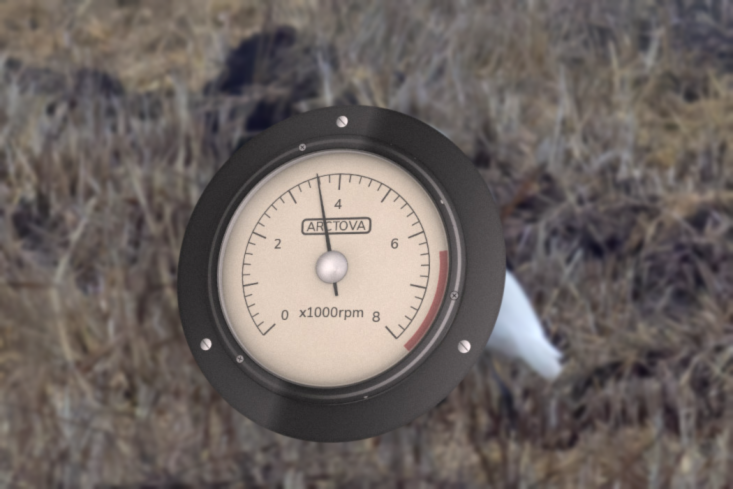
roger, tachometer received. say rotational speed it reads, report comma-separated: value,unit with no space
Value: 3600,rpm
